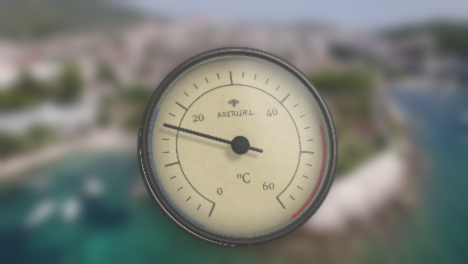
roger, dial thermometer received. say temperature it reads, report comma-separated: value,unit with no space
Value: 16,°C
